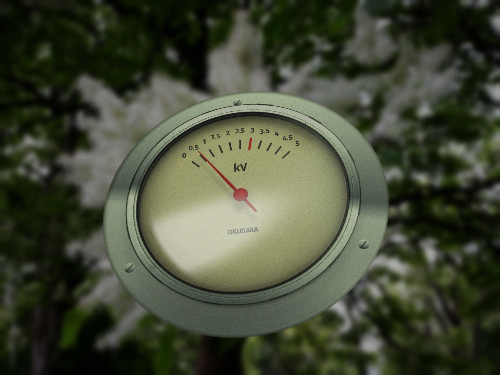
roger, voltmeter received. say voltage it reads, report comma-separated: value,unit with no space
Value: 0.5,kV
